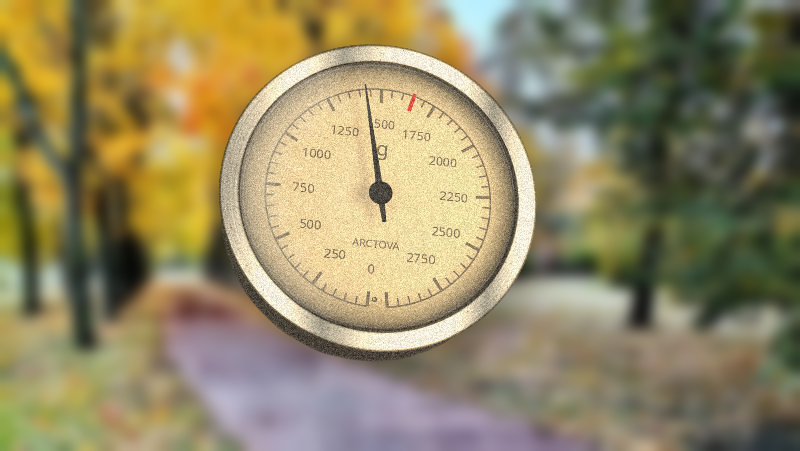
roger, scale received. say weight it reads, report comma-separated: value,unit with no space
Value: 1425,g
